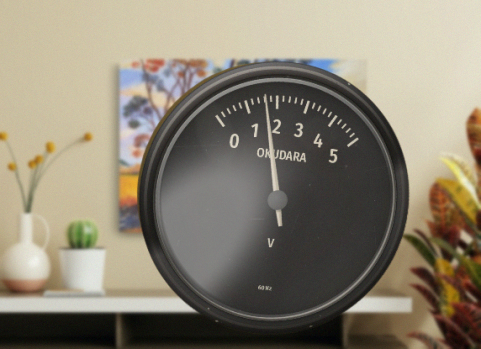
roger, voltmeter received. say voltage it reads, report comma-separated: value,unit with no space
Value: 1.6,V
